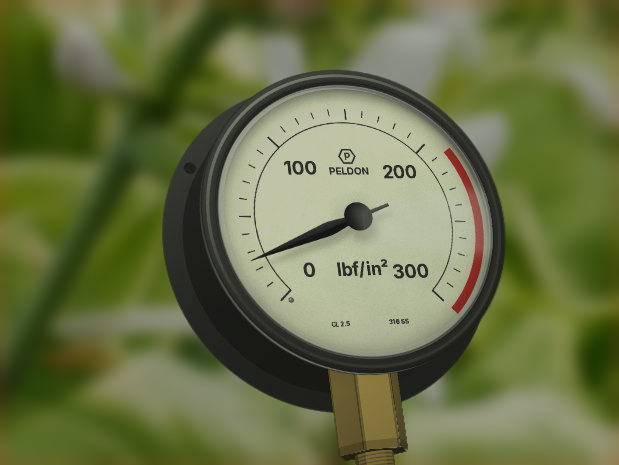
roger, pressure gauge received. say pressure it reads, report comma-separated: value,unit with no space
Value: 25,psi
